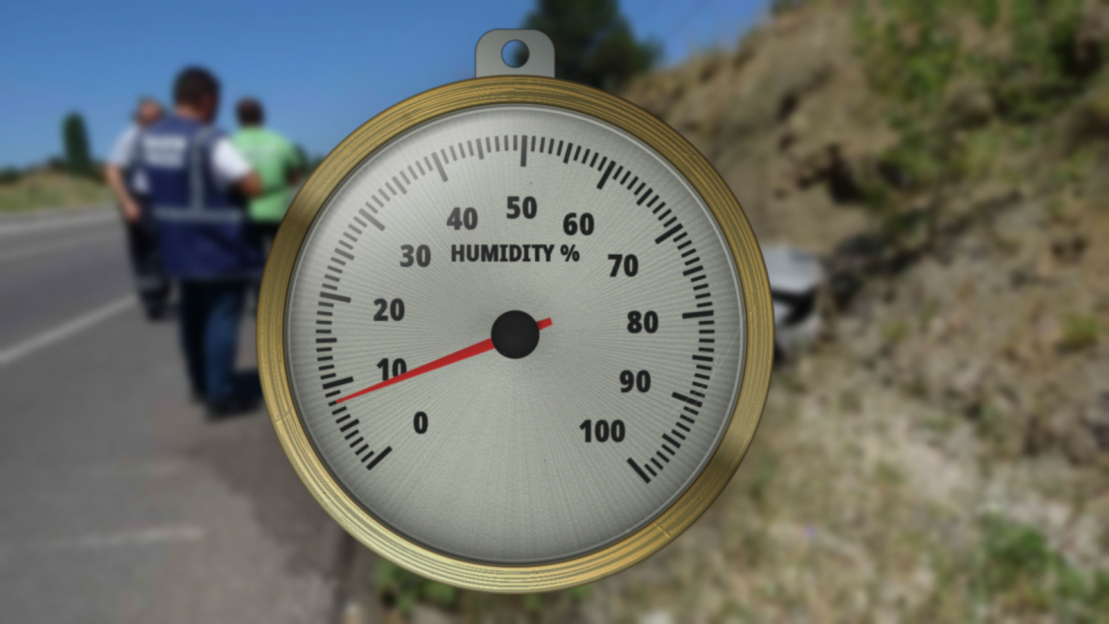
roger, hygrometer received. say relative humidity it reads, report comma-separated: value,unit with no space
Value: 8,%
